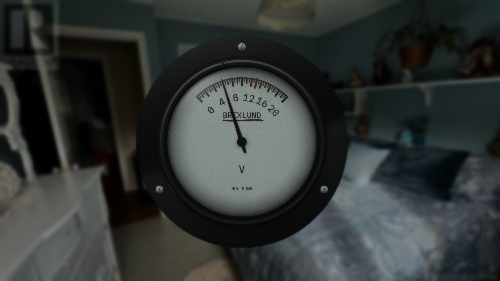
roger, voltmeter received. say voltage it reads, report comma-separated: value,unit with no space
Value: 6,V
